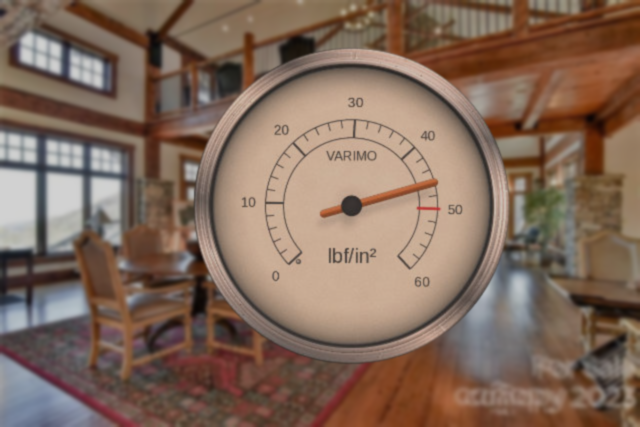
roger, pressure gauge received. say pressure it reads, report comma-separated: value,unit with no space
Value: 46,psi
